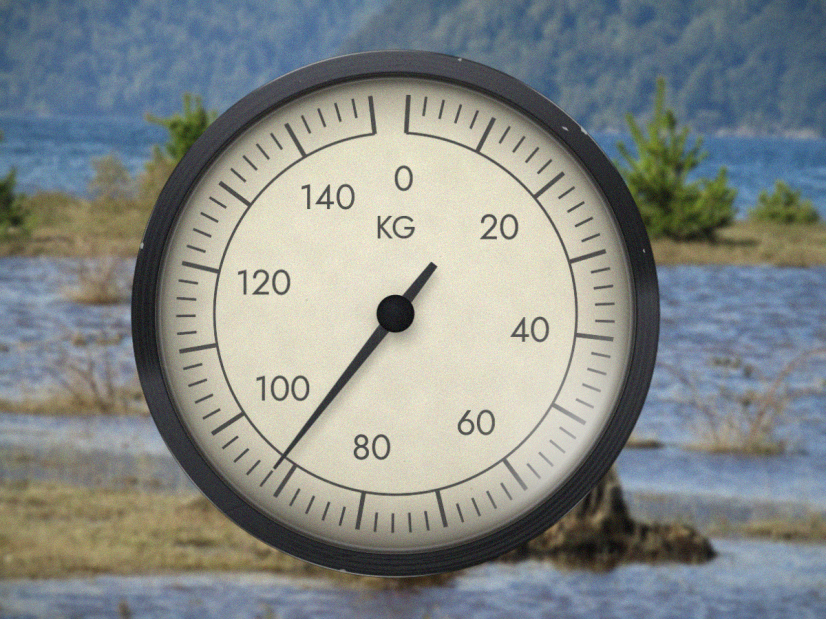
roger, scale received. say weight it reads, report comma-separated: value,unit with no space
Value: 92,kg
